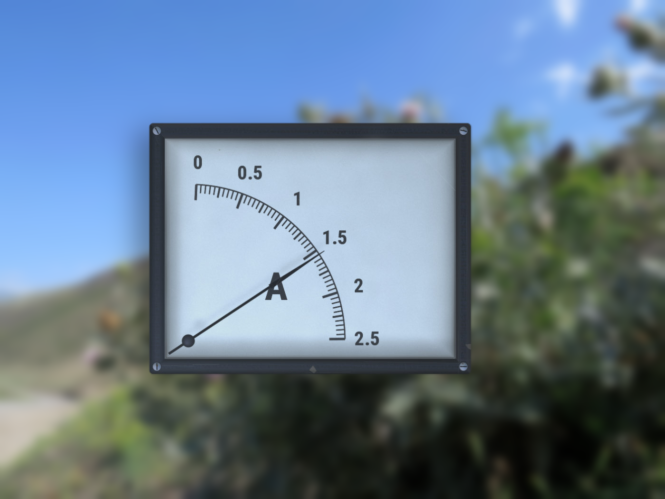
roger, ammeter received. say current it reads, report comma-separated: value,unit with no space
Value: 1.55,A
